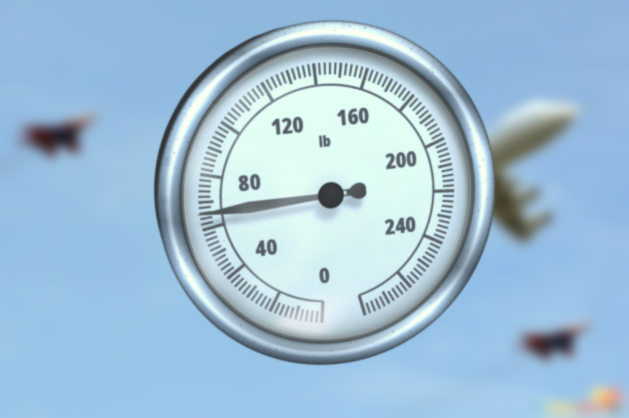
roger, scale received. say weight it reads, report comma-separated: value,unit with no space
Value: 66,lb
